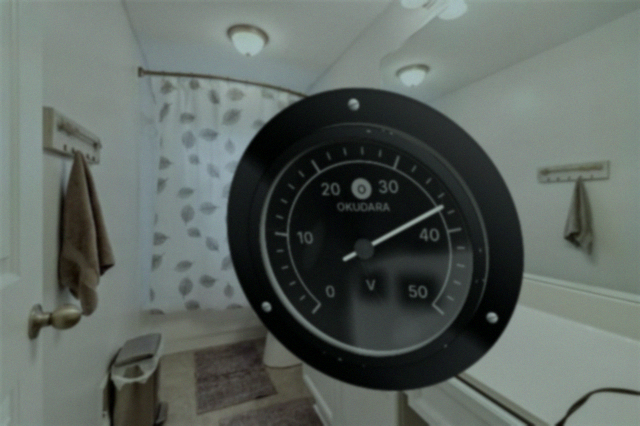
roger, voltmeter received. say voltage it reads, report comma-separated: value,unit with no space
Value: 37,V
